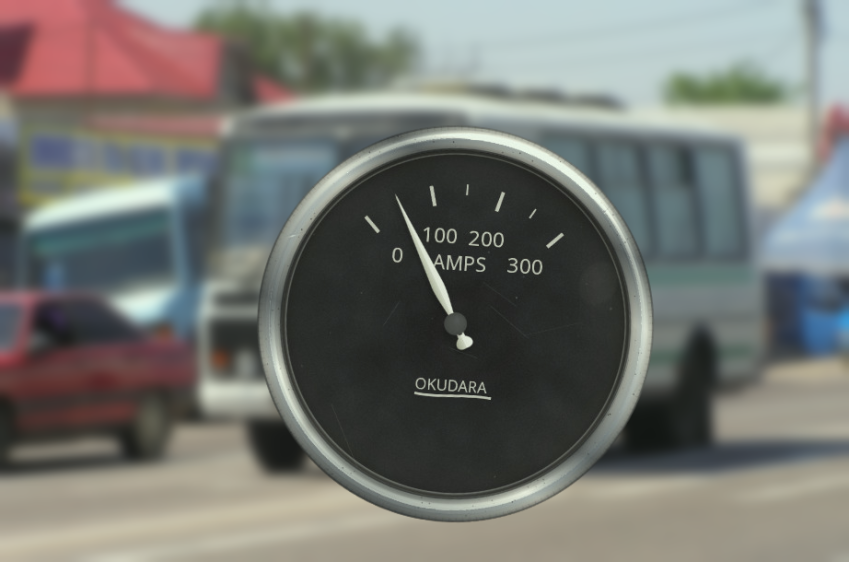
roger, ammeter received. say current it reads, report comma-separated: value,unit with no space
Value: 50,A
